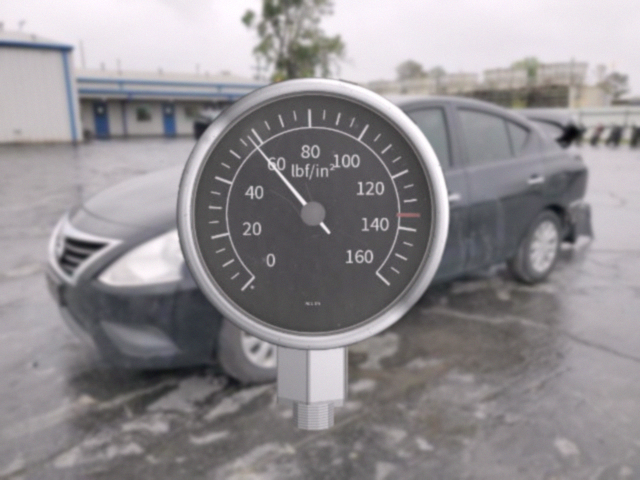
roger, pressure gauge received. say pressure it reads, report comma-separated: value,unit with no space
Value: 57.5,psi
